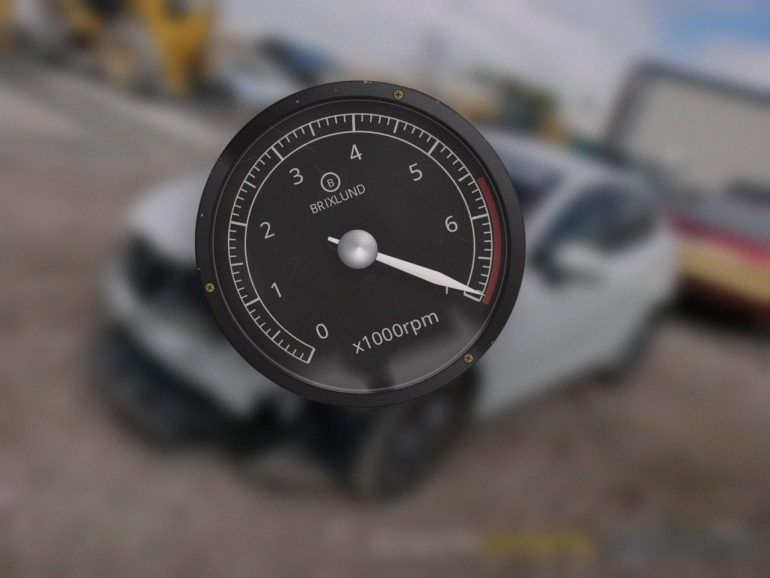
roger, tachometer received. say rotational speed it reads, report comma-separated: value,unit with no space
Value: 6900,rpm
